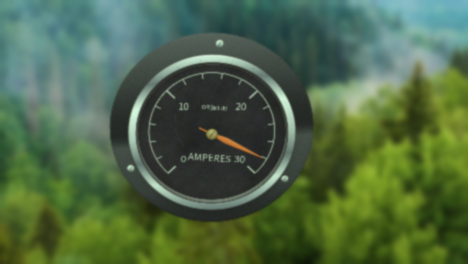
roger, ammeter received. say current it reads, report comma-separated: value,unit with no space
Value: 28,A
